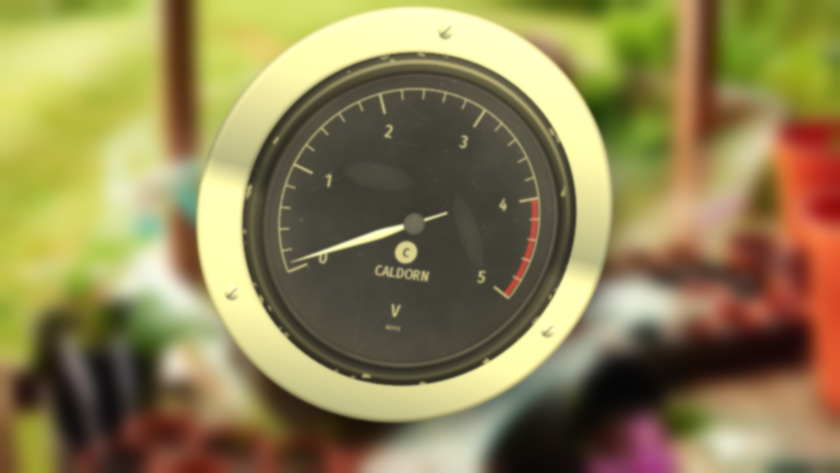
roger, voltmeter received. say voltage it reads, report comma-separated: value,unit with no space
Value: 0.1,V
